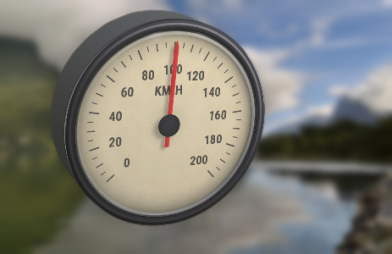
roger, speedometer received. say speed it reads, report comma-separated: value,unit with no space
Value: 100,km/h
